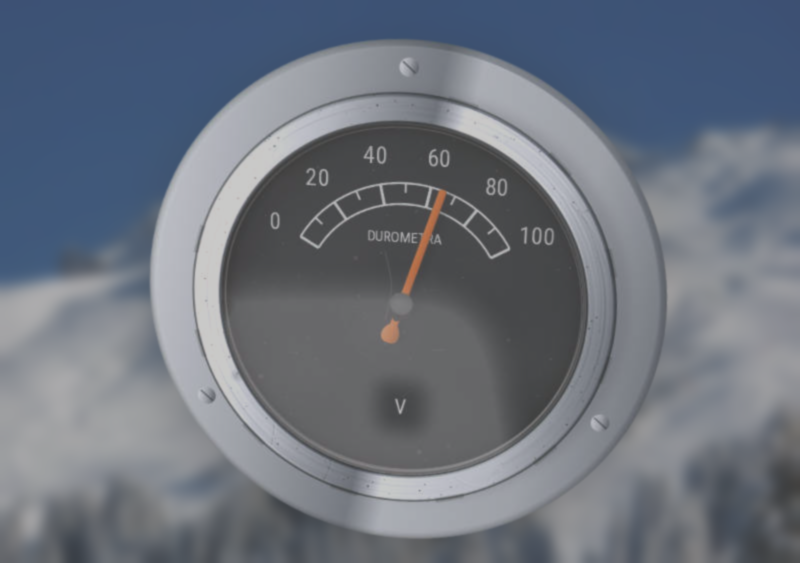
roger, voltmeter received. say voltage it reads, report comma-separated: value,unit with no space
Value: 65,V
